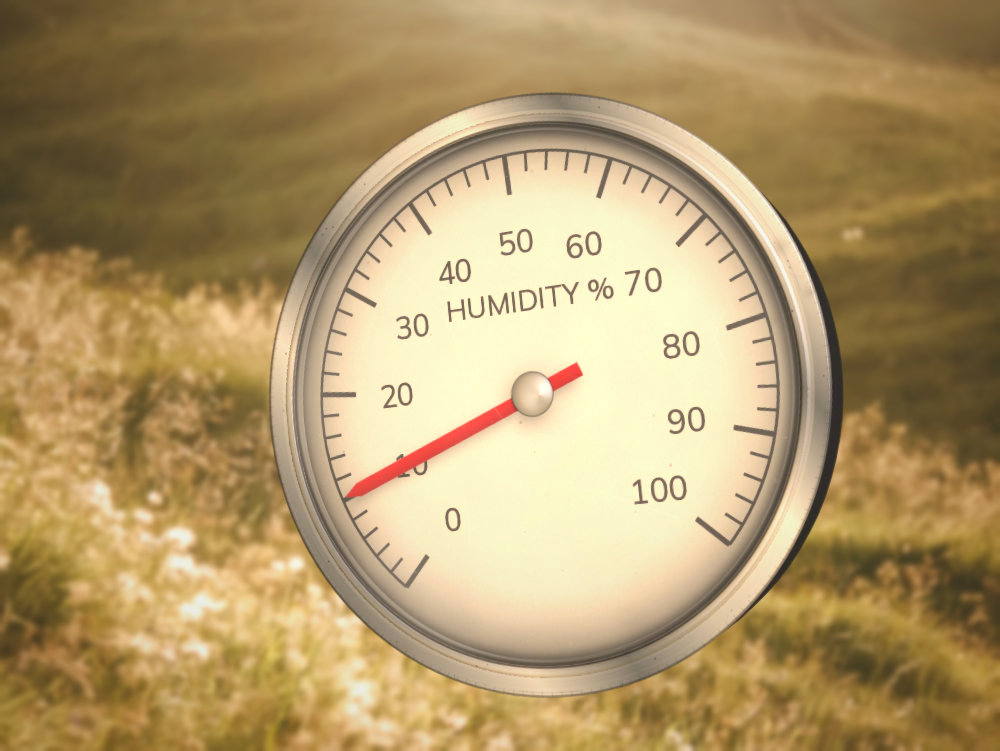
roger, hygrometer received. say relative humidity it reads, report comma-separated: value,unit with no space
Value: 10,%
